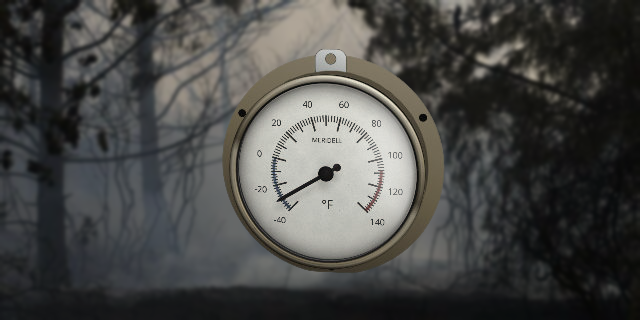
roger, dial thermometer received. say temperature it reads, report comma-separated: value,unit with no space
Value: -30,°F
